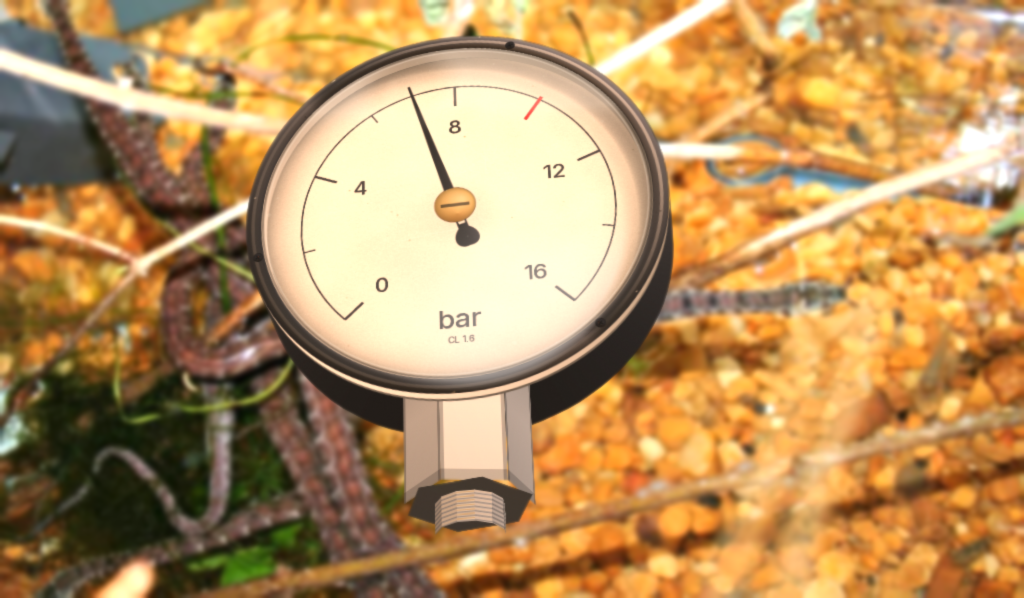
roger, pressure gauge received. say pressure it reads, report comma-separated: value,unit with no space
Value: 7,bar
